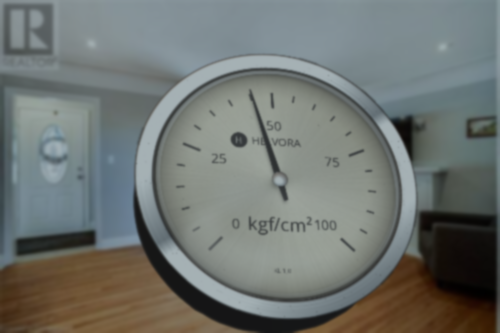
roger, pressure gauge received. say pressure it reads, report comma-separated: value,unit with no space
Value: 45,kg/cm²
